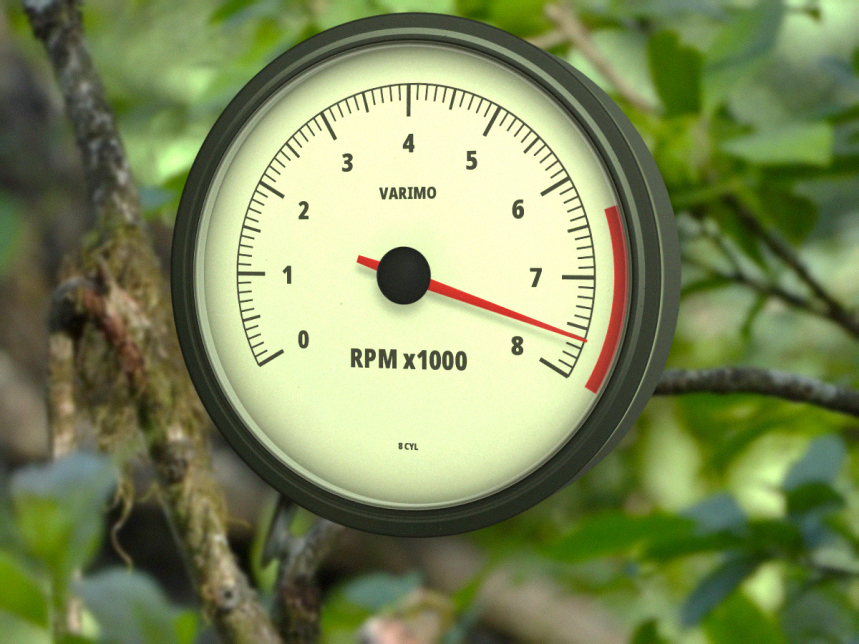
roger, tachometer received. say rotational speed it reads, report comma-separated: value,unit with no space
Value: 7600,rpm
